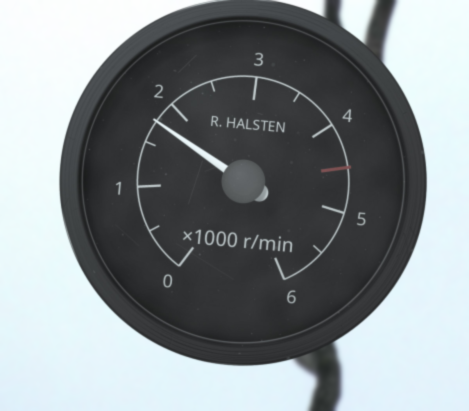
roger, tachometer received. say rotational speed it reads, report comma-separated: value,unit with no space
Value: 1750,rpm
